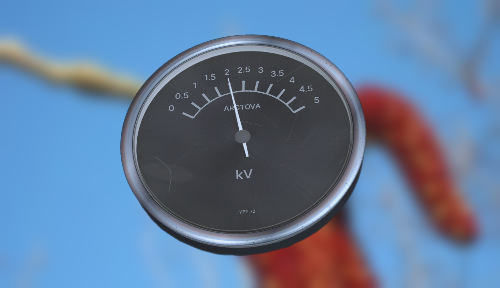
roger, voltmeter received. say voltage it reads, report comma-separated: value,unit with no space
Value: 2,kV
